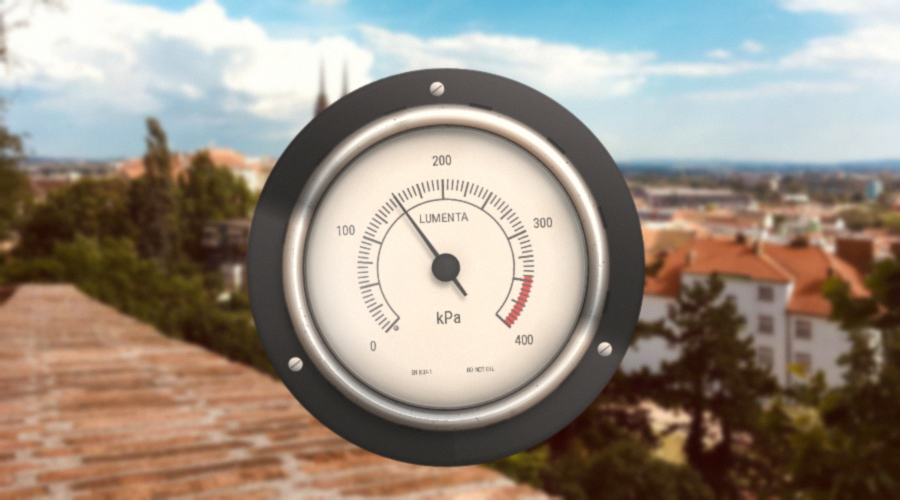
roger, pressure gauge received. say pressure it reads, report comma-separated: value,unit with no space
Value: 150,kPa
